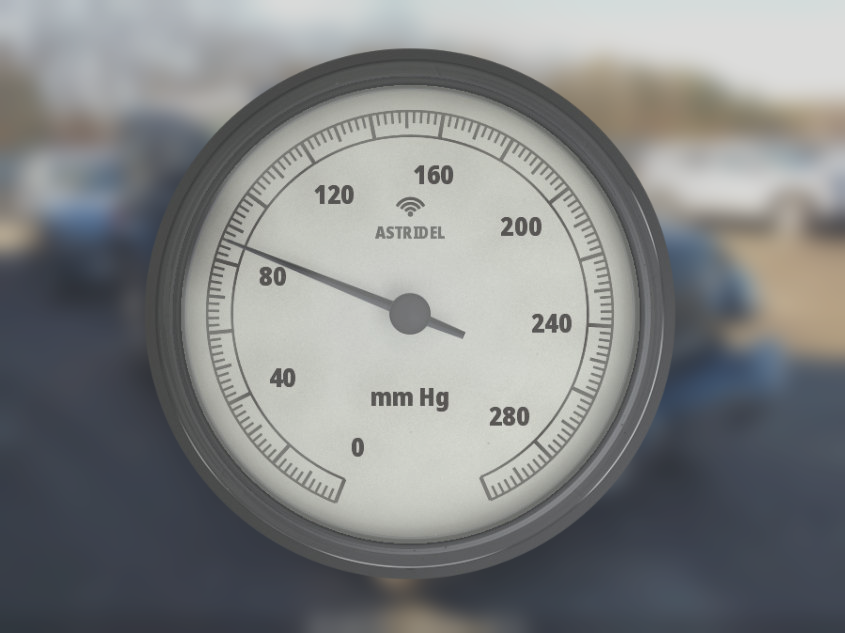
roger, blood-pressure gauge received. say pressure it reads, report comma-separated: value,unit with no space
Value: 86,mmHg
